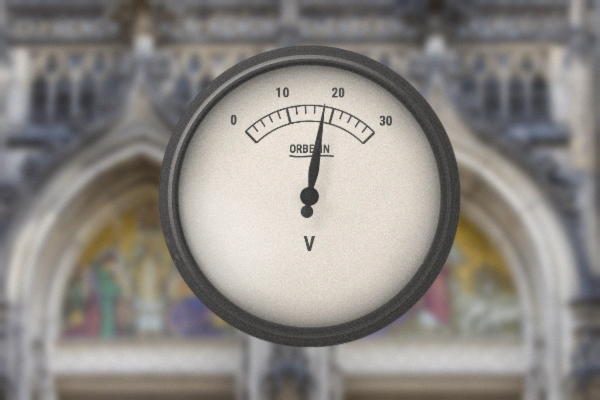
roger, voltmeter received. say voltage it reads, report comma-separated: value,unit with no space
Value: 18,V
